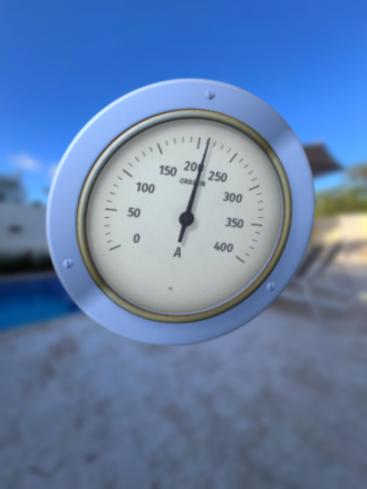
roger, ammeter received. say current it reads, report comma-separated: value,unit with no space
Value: 210,A
